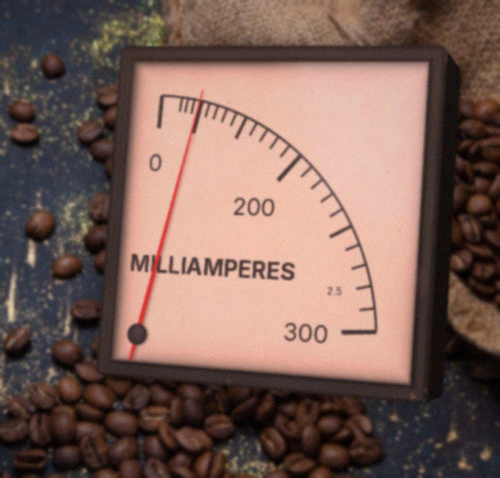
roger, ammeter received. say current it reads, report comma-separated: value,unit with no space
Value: 100,mA
